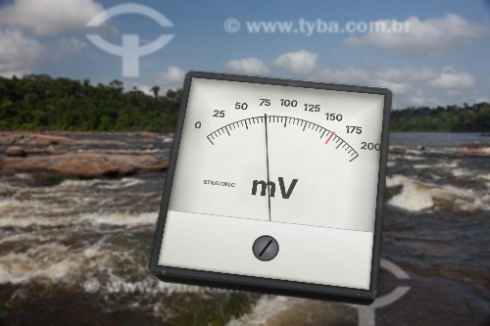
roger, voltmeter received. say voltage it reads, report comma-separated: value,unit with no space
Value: 75,mV
